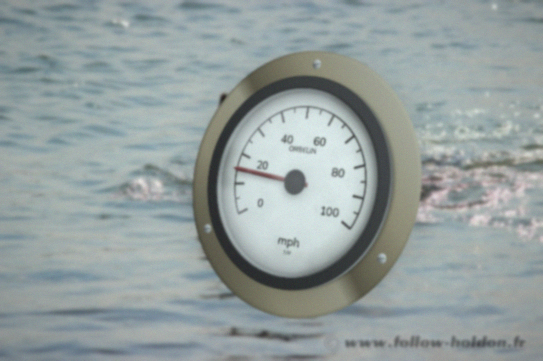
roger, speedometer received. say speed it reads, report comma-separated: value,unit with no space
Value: 15,mph
